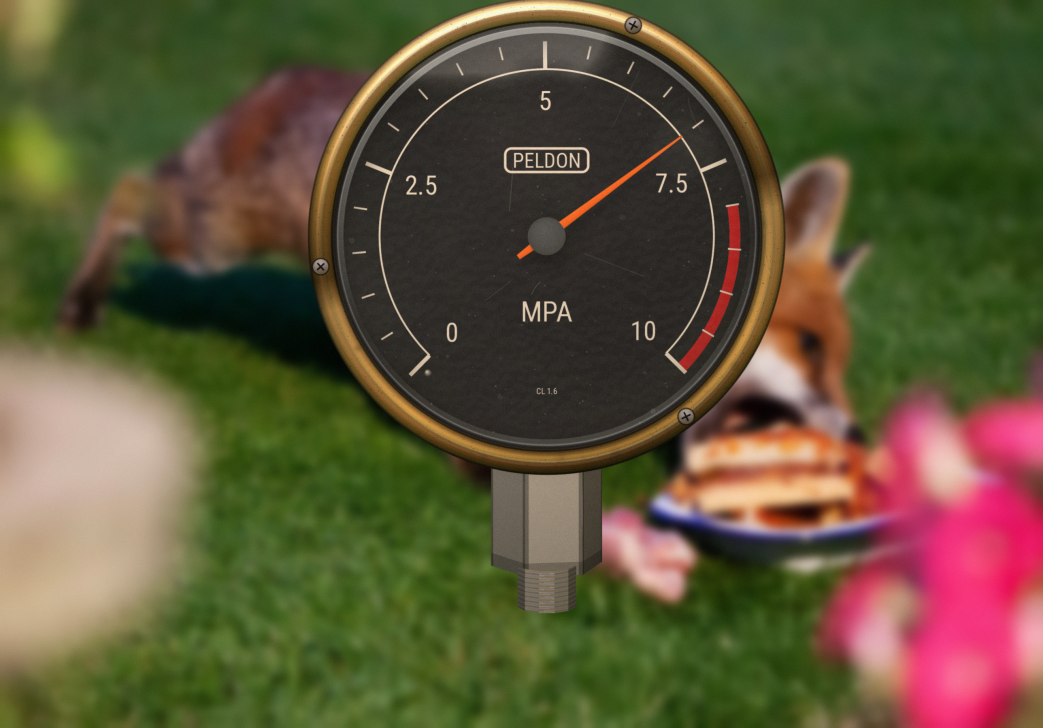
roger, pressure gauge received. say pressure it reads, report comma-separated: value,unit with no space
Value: 7,MPa
